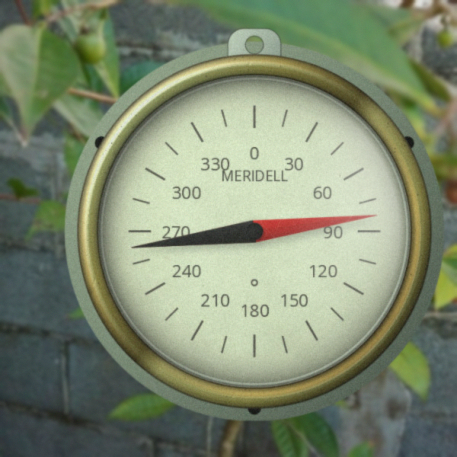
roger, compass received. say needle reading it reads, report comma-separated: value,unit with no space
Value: 82.5,°
